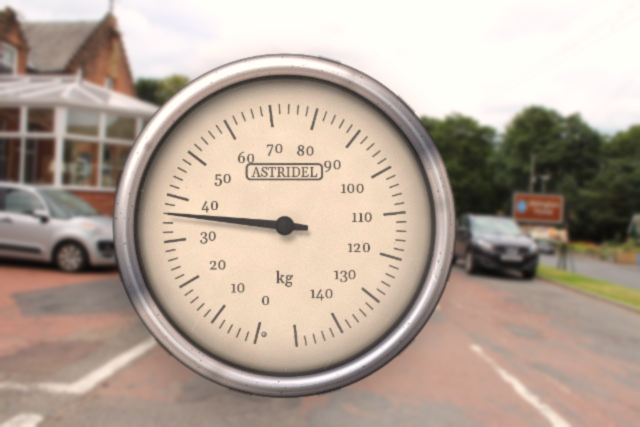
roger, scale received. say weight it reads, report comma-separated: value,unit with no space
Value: 36,kg
